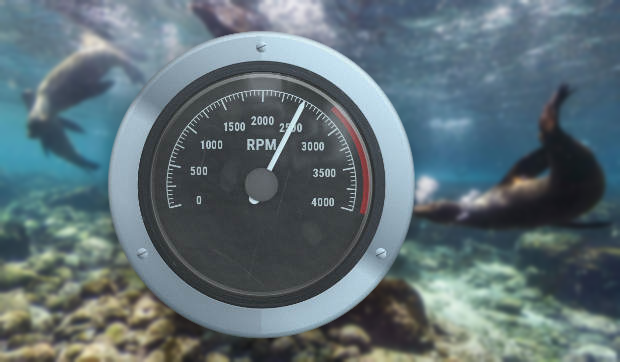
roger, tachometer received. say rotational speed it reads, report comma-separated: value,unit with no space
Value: 2500,rpm
